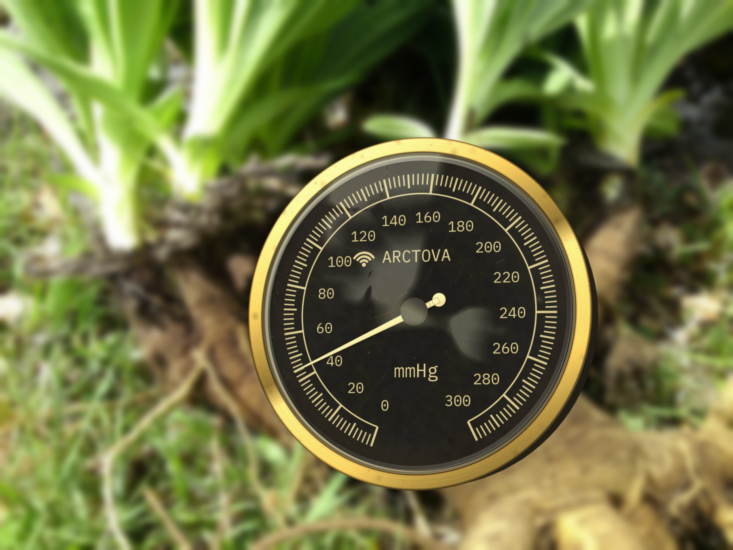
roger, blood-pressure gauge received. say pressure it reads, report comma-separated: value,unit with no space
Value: 44,mmHg
